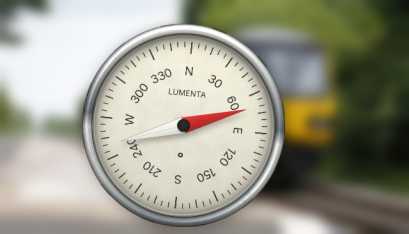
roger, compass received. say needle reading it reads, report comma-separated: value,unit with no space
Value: 70,°
